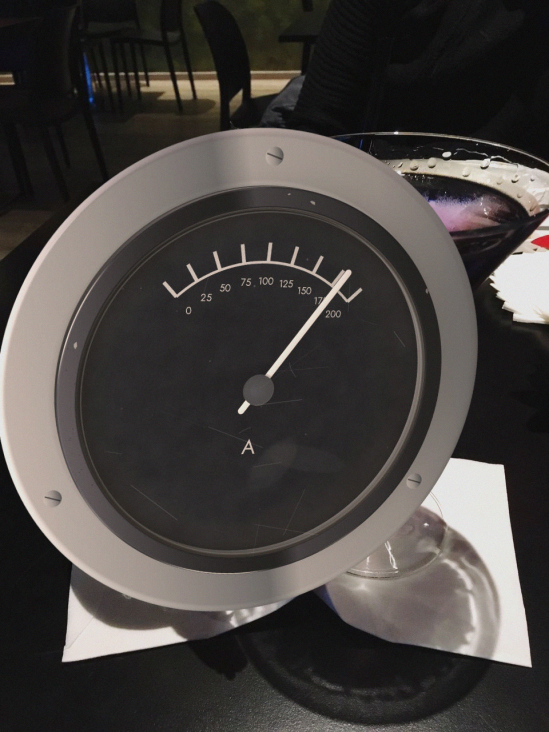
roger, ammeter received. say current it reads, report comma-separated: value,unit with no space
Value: 175,A
